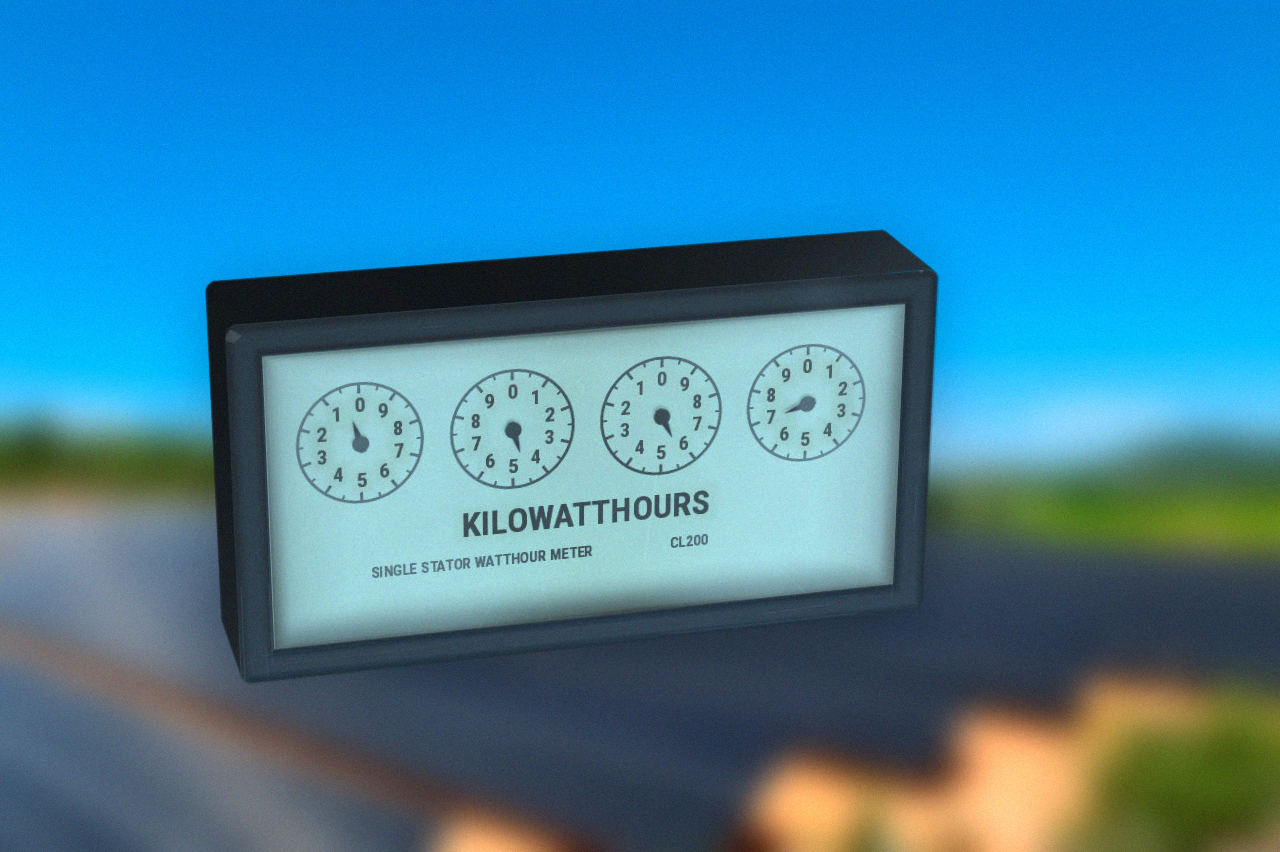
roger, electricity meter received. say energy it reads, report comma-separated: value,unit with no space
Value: 457,kWh
